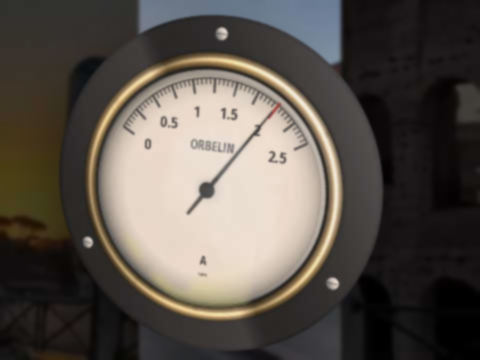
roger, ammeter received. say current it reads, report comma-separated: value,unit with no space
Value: 2,A
